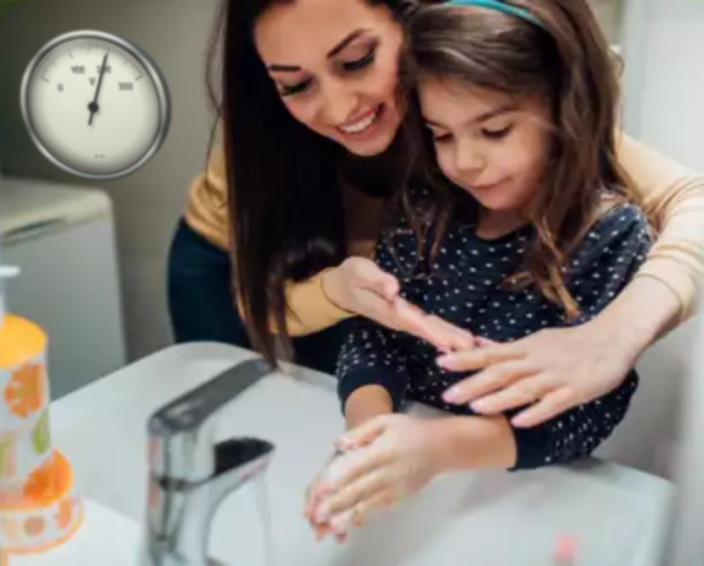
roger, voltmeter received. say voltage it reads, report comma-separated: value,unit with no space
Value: 200,V
